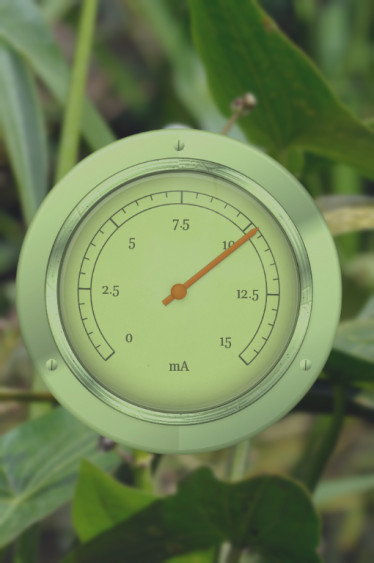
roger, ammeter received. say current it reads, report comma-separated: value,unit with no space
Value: 10.25,mA
